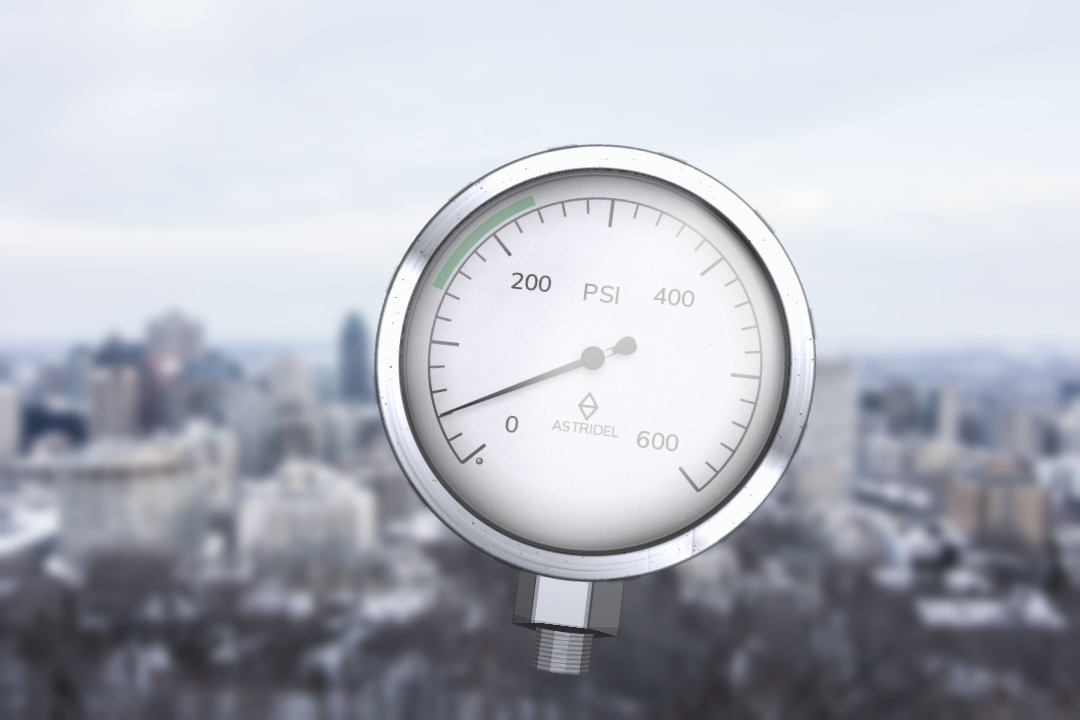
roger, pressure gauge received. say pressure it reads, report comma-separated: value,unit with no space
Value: 40,psi
